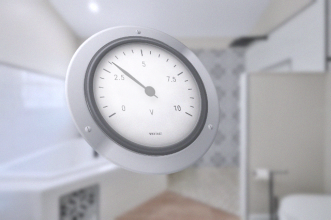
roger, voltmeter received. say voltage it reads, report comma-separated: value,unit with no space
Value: 3,V
